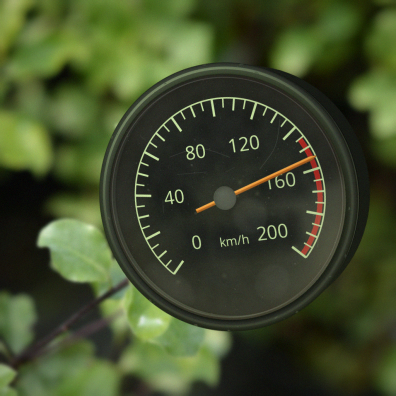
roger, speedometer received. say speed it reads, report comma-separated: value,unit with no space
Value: 155,km/h
